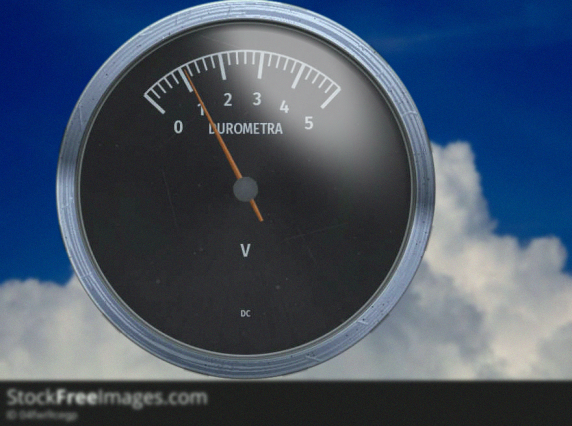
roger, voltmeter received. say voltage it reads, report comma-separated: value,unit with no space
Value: 1.1,V
